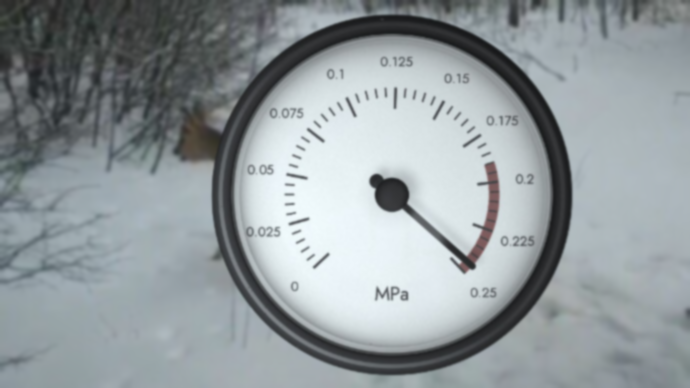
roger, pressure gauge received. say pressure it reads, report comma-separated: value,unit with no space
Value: 0.245,MPa
